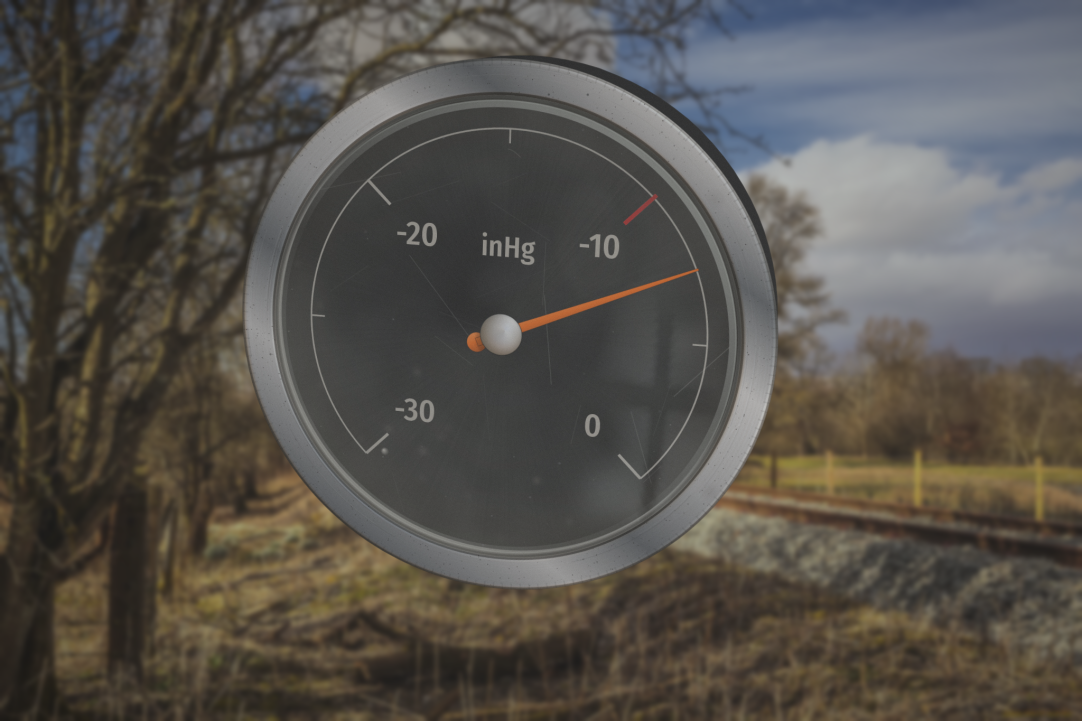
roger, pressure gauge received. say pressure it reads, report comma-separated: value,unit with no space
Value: -7.5,inHg
